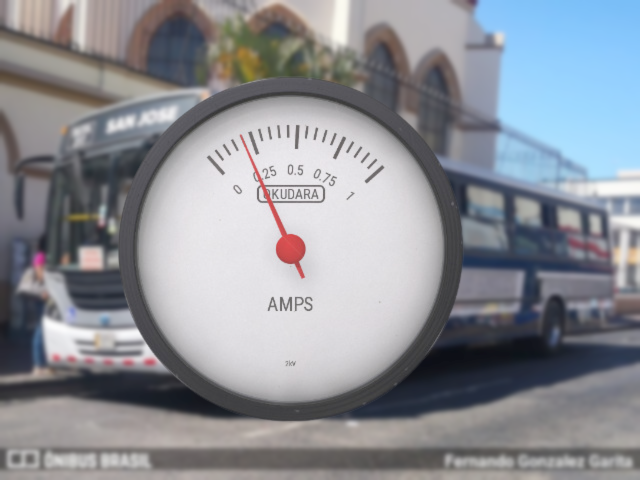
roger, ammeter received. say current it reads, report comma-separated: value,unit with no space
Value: 0.2,A
